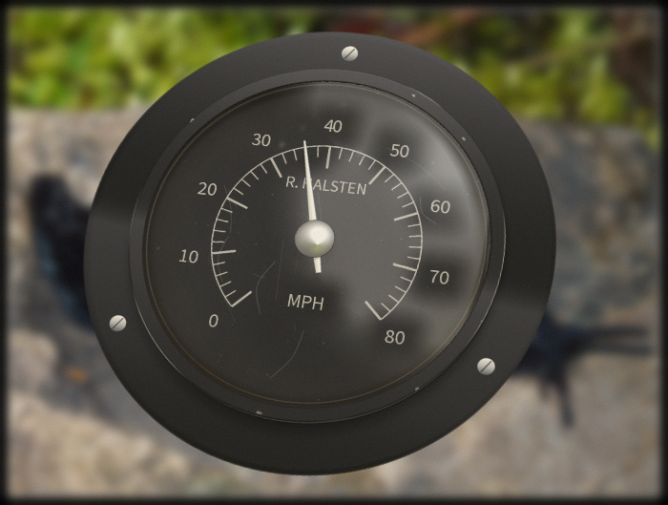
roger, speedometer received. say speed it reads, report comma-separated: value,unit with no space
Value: 36,mph
